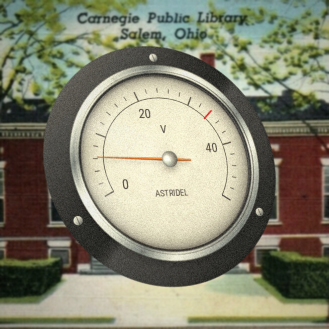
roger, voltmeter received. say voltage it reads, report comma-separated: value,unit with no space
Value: 6,V
